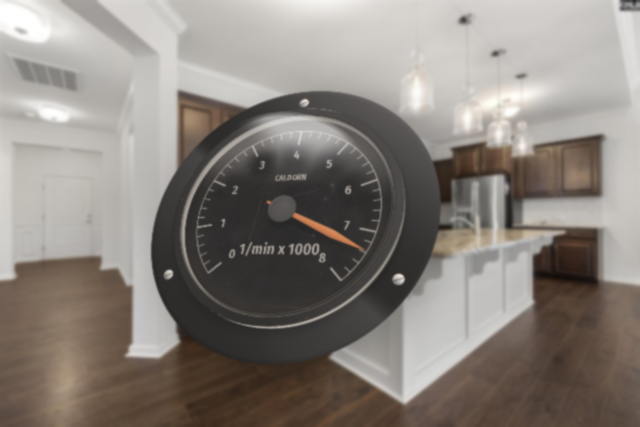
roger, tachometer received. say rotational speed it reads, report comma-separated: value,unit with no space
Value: 7400,rpm
